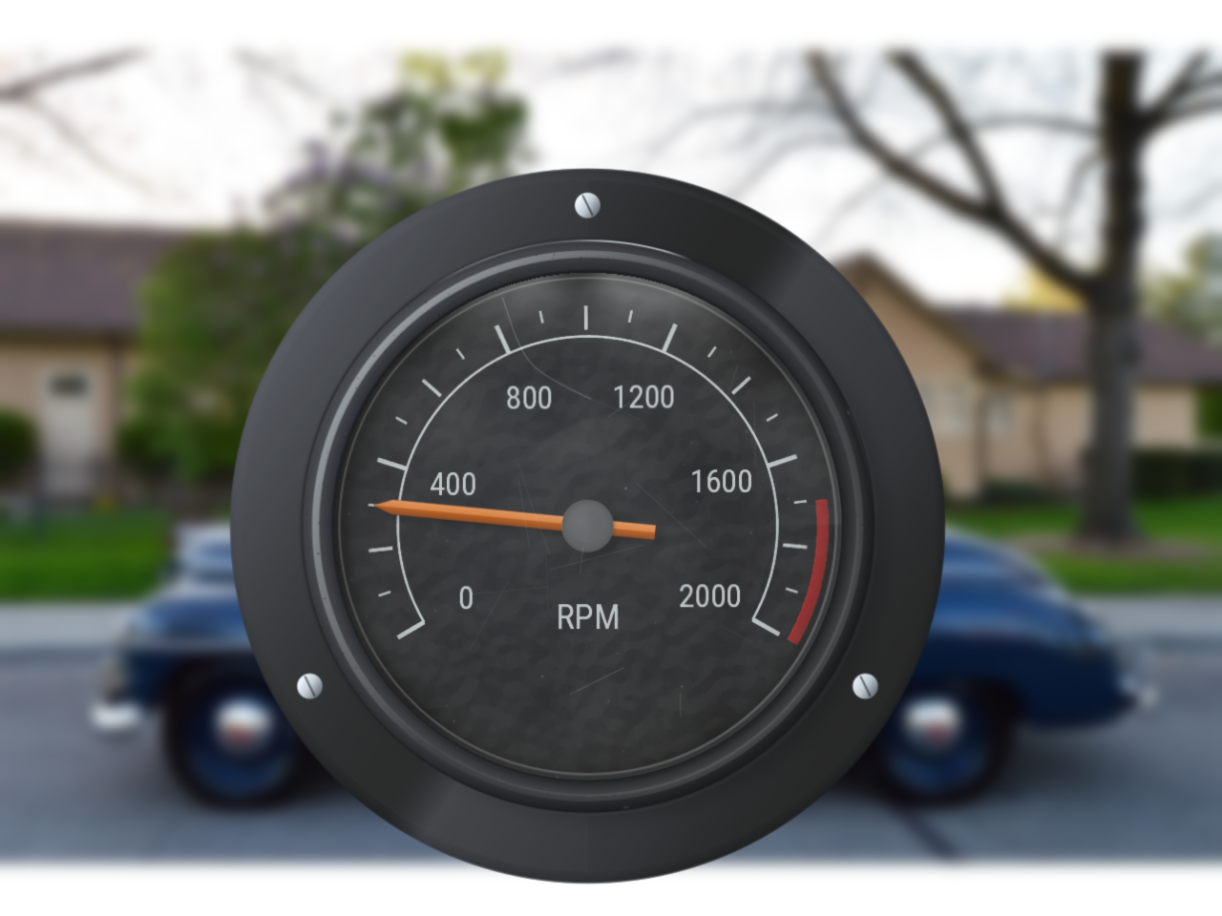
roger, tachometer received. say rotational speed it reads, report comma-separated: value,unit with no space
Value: 300,rpm
